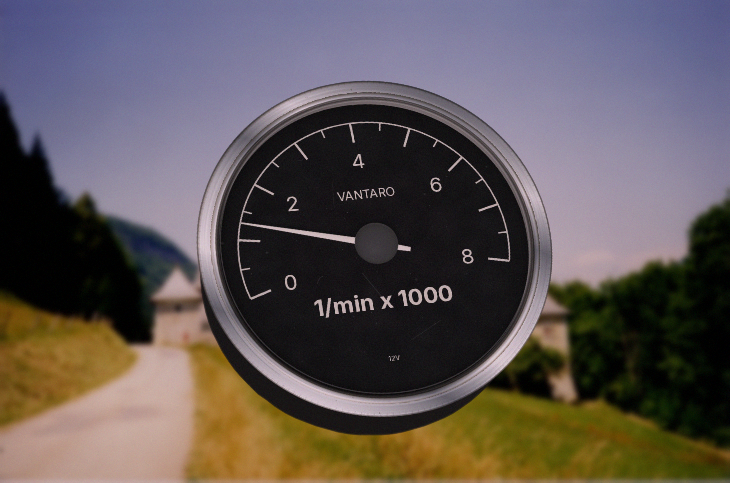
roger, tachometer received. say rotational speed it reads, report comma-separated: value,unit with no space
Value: 1250,rpm
